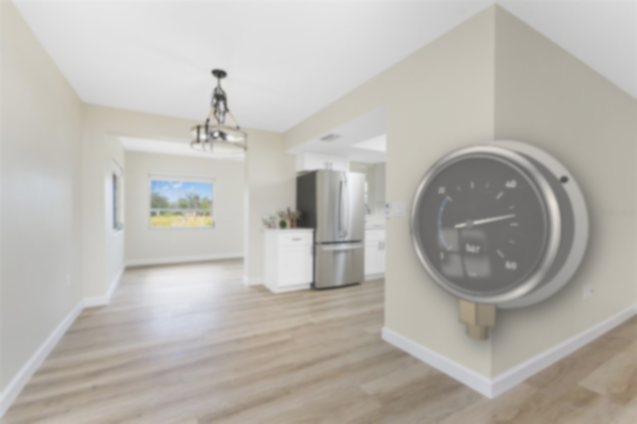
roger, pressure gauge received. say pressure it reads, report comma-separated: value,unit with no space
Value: 47.5,bar
